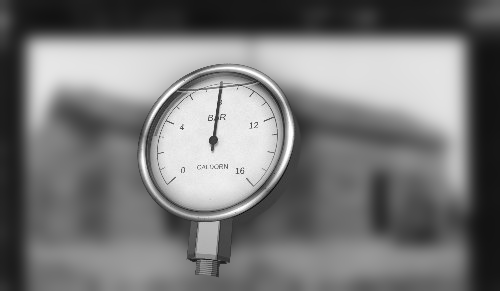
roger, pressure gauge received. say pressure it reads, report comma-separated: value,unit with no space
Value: 8,bar
